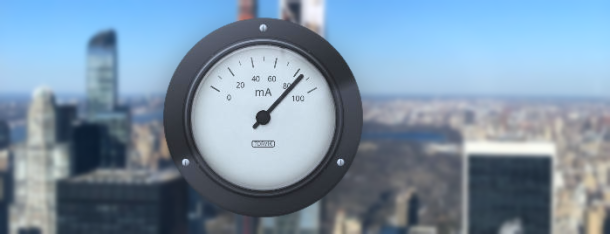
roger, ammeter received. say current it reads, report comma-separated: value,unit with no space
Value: 85,mA
